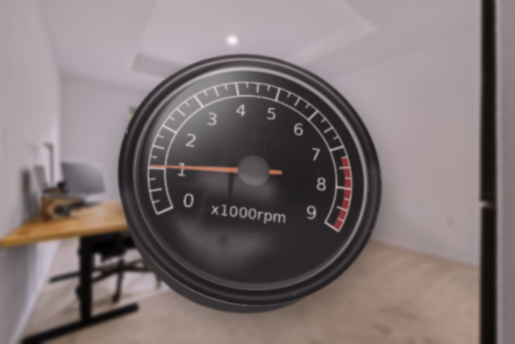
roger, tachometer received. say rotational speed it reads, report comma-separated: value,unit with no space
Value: 1000,rpm
